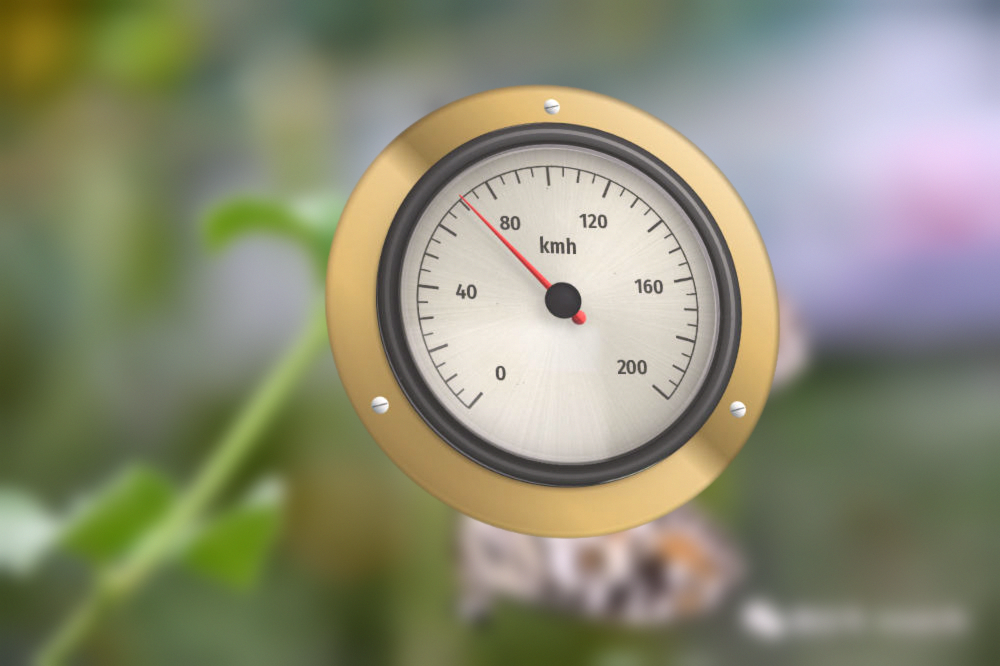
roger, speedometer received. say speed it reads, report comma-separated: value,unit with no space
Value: 70,km/h
